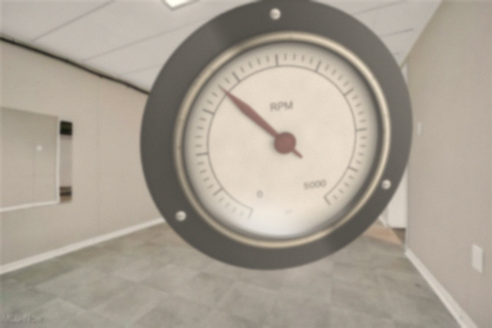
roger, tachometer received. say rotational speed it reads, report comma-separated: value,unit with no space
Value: 1800,rpm
